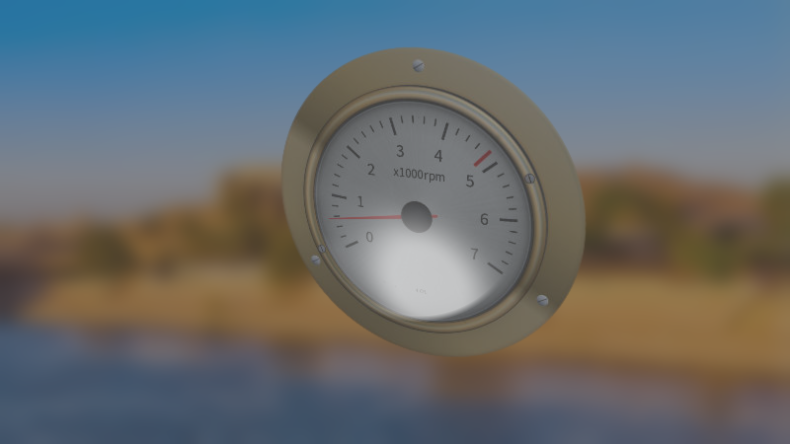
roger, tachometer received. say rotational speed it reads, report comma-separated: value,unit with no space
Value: 600,rpm
